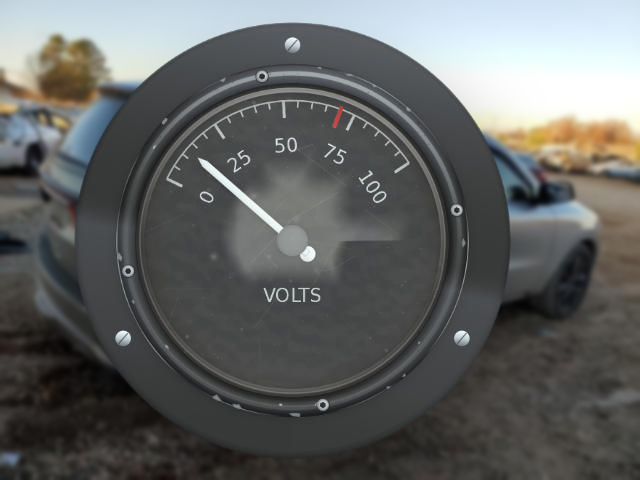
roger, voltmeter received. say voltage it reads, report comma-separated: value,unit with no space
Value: 12.5,V
